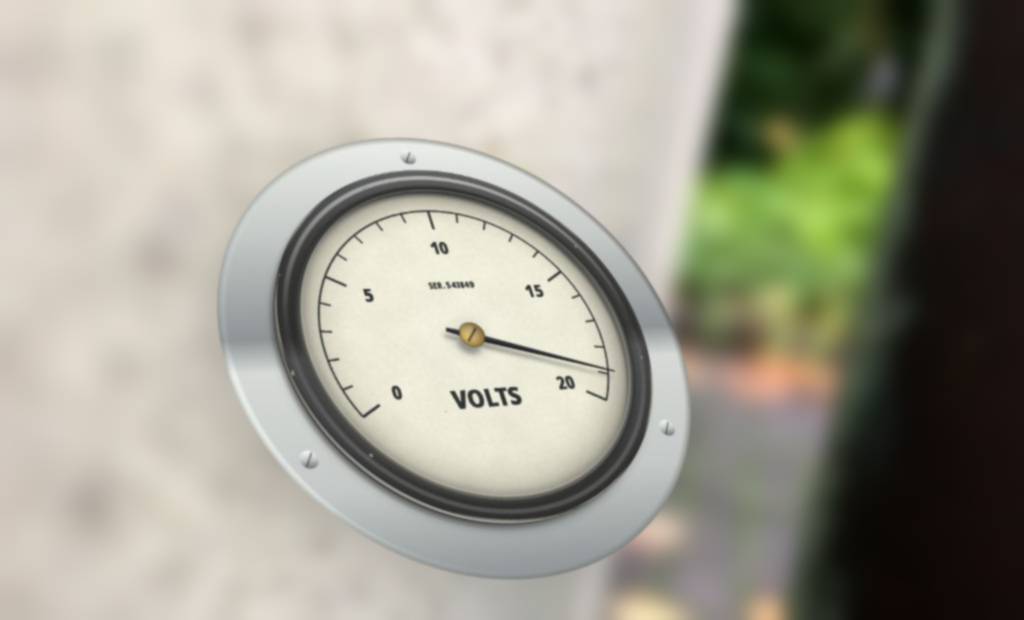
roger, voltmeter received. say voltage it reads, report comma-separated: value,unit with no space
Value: 19,V
